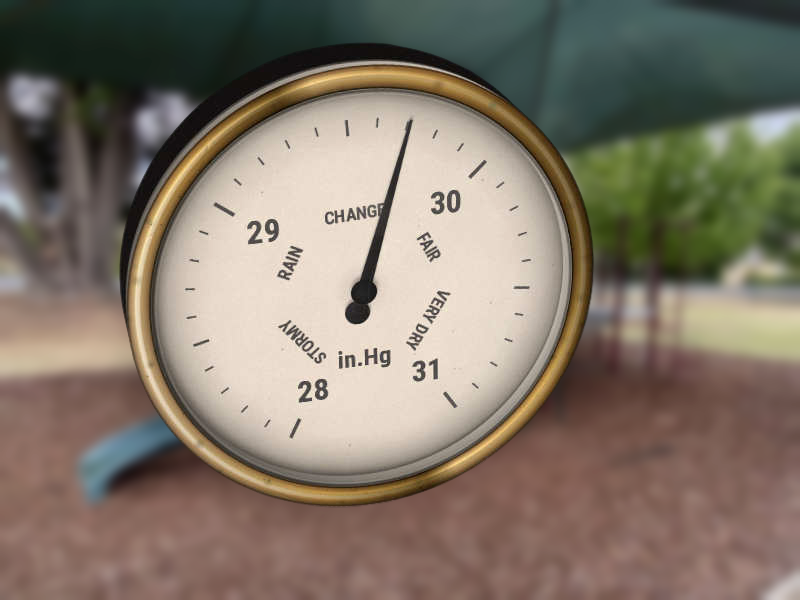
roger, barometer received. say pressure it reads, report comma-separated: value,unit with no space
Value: 29.7,inHg
